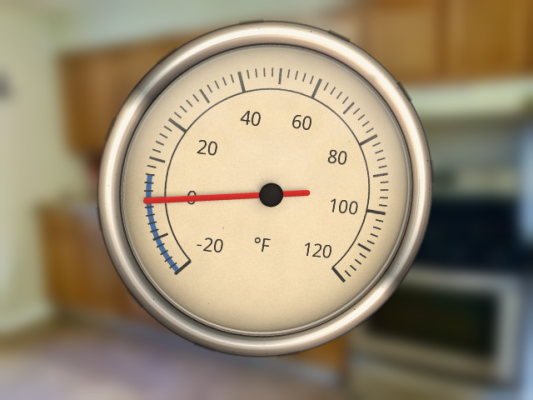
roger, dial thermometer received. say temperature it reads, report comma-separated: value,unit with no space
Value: 0,°F
